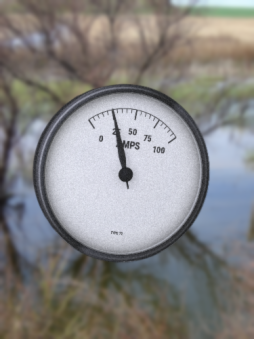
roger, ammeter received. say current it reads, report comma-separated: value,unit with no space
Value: 25,A
